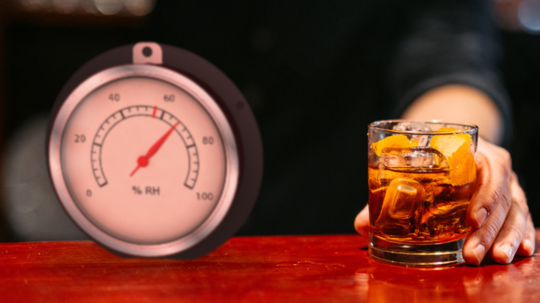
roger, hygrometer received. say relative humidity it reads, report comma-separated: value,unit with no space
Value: 68,%
